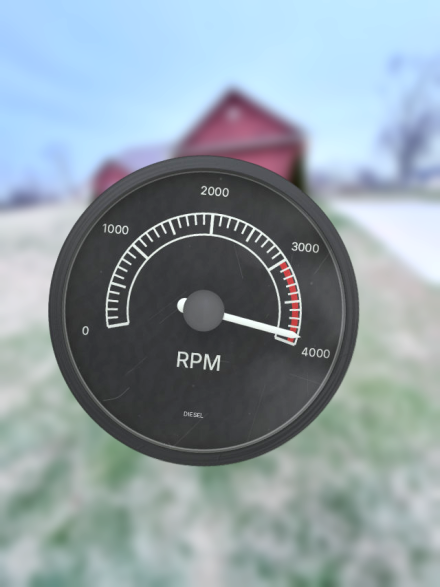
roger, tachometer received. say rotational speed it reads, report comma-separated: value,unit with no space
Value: 3900,rpm
